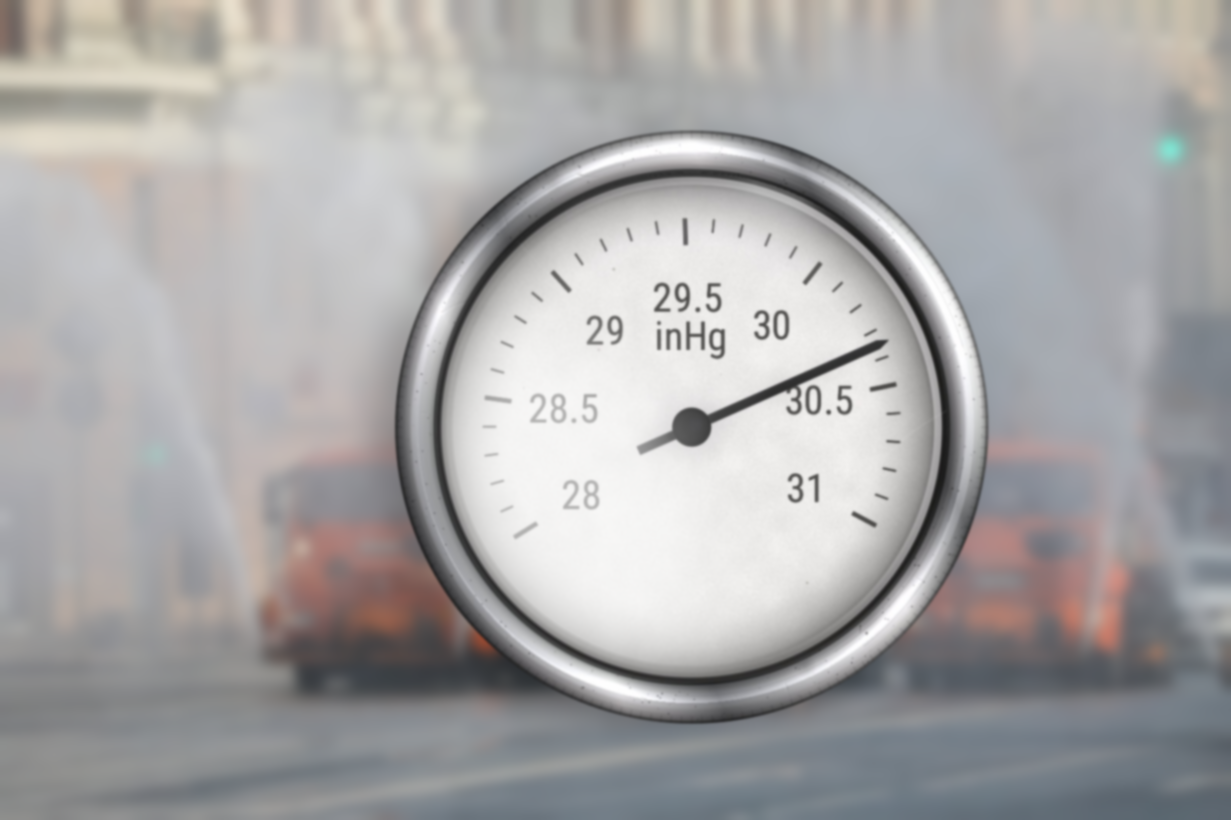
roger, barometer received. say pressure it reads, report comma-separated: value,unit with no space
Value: 30.35,inHg
